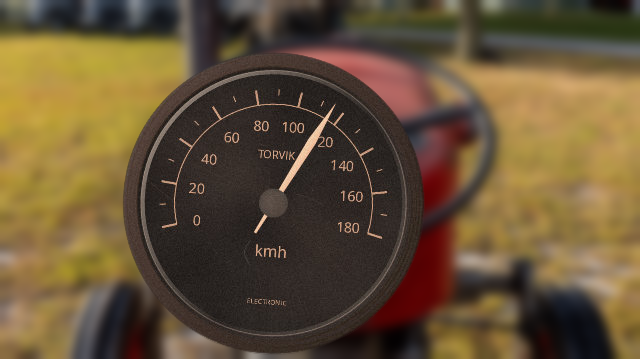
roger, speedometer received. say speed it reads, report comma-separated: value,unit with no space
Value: 115,km/h
